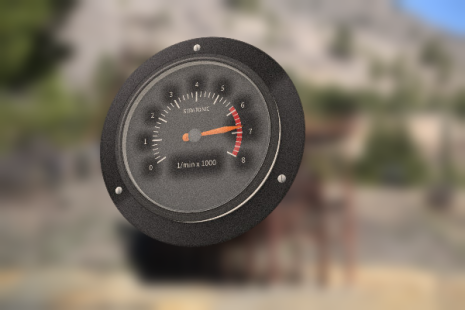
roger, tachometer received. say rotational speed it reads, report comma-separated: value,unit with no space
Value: 6800,rpm
